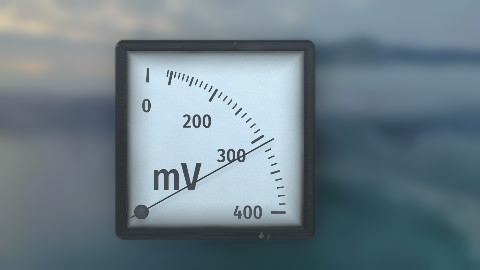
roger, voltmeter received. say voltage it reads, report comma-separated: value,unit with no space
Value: 310,mV
